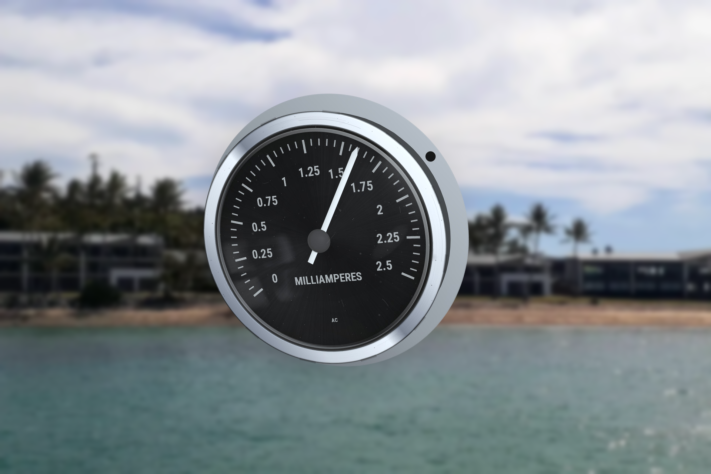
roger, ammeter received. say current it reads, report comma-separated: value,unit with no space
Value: 1.6,mA
